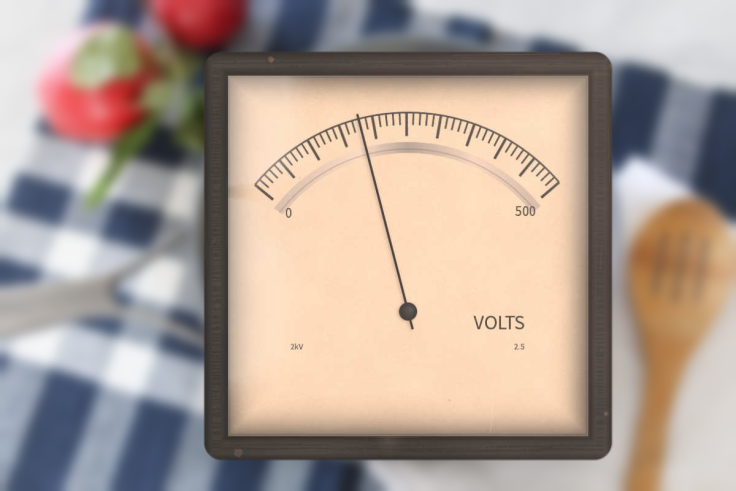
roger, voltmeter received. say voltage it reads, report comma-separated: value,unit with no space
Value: 180,V
